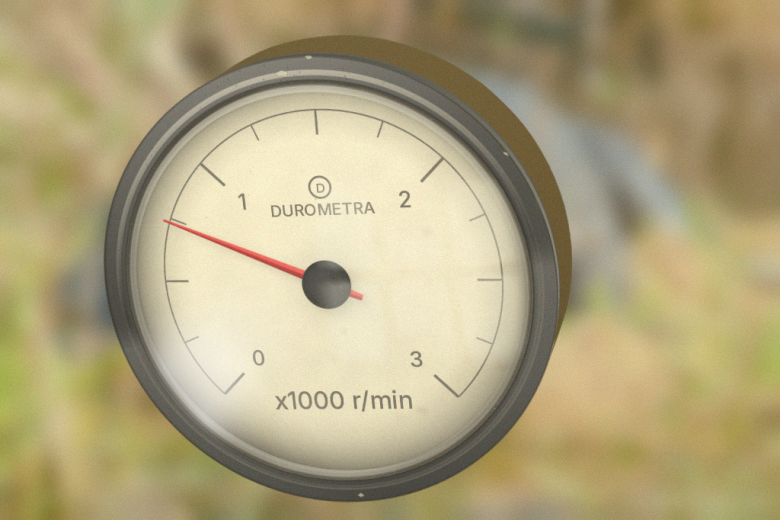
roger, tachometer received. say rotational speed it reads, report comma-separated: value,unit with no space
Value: 750,rpm
